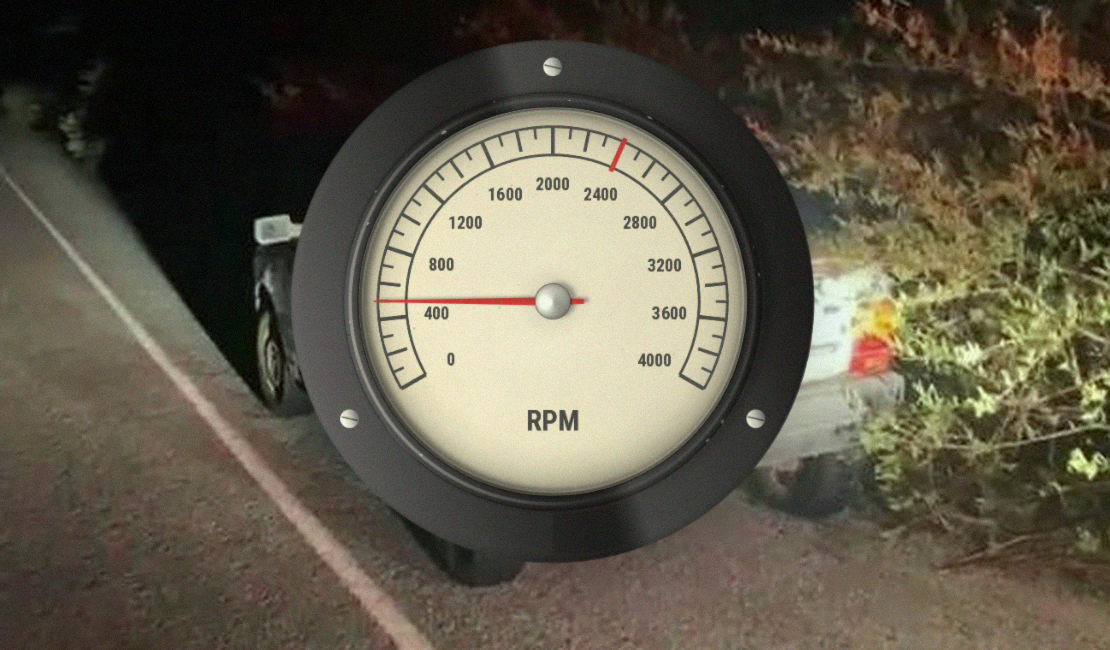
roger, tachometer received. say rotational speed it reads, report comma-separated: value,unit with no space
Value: 500,rpm
